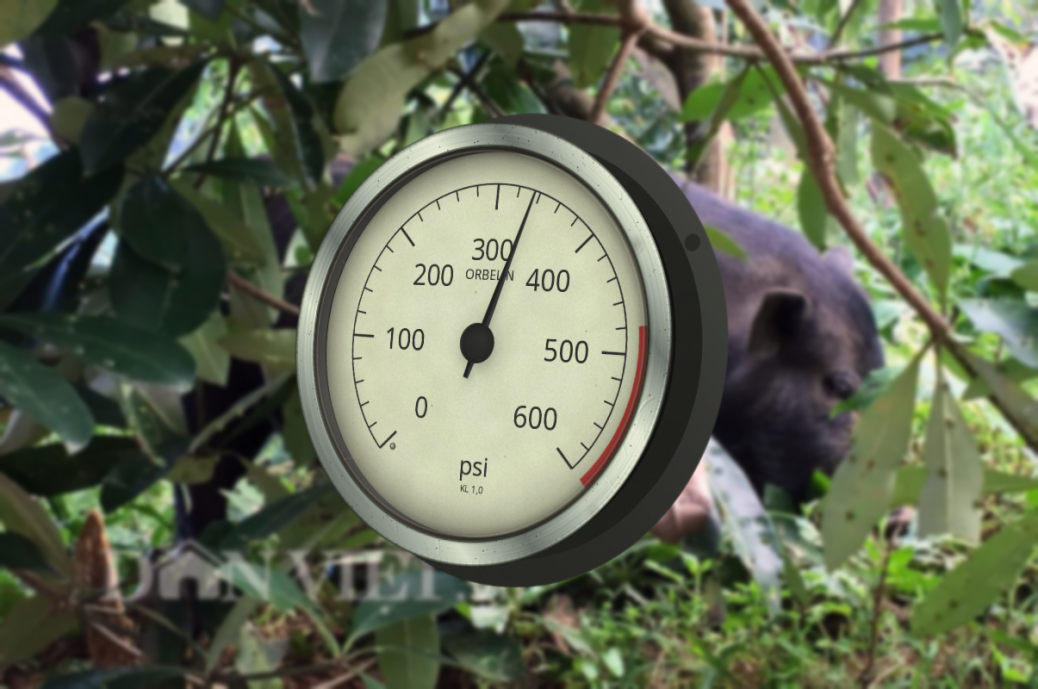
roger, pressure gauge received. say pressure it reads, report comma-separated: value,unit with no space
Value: 340,psi
